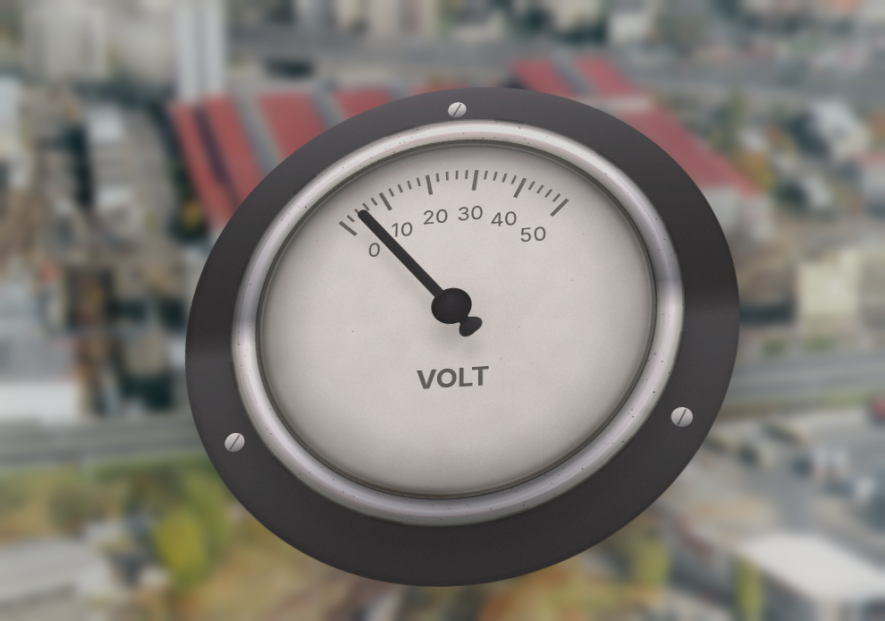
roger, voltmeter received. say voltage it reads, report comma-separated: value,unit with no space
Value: 4,V
